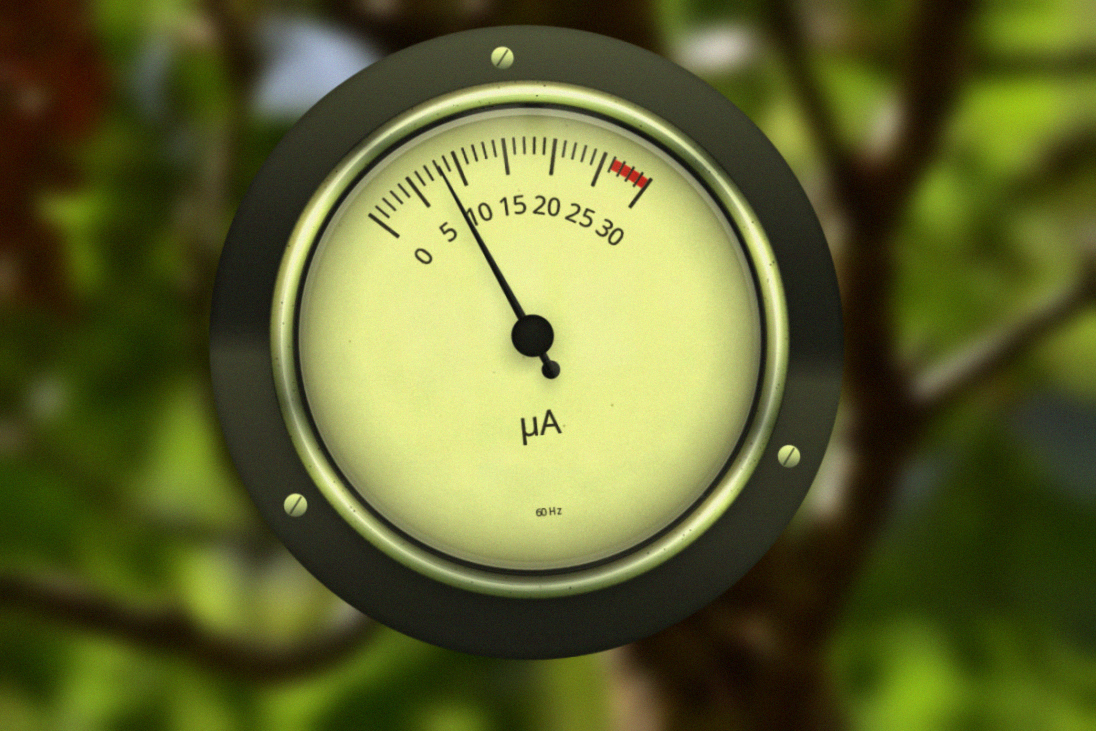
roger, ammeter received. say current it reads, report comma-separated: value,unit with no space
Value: 8,µA
